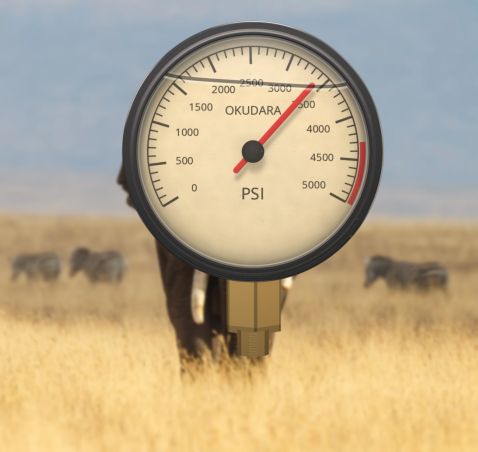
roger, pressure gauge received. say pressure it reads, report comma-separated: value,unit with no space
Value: 3400,psi
